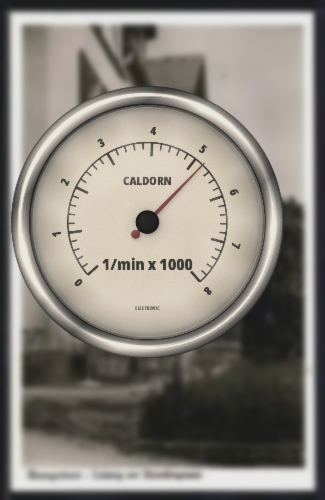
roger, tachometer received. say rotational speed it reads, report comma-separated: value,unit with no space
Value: 5200,rpm
